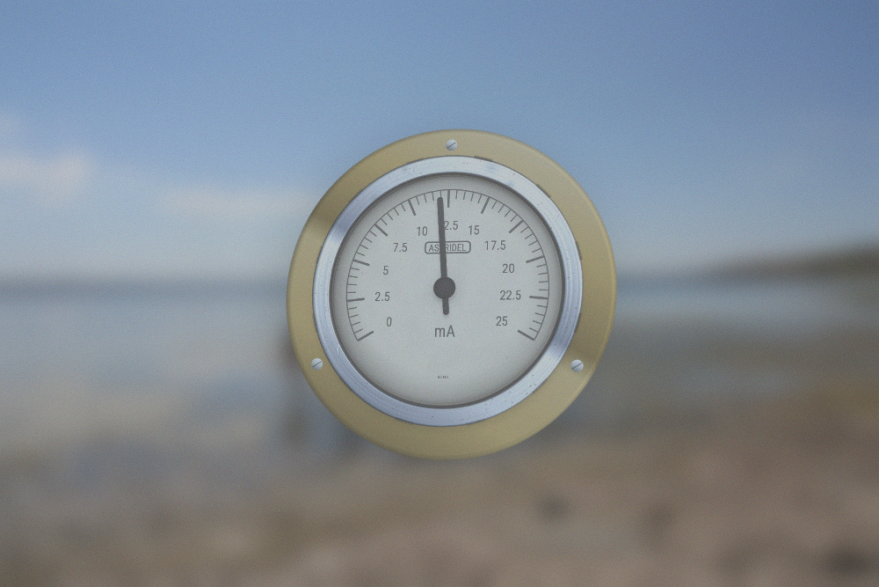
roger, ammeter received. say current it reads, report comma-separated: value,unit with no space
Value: 12,mA
